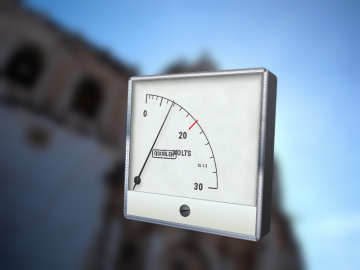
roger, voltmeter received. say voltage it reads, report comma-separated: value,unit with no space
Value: 14,V
